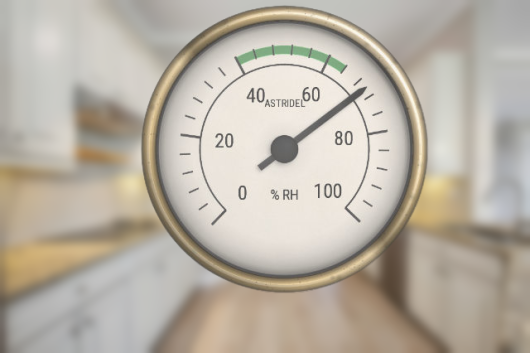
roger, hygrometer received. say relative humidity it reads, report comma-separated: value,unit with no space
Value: 70,%
